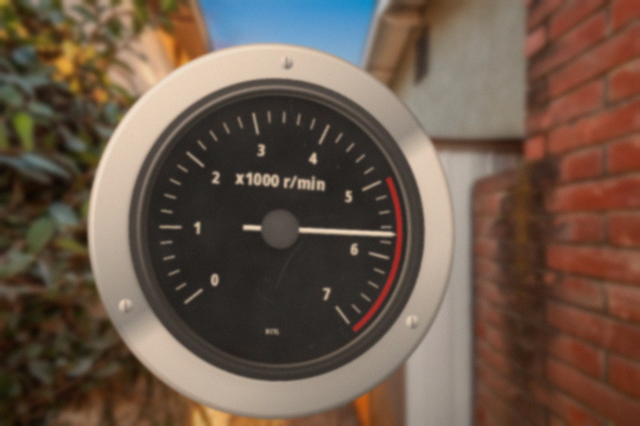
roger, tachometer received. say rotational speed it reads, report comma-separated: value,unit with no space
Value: 5700,rpm
